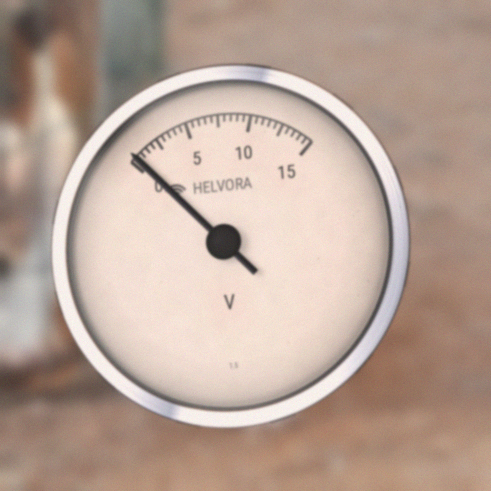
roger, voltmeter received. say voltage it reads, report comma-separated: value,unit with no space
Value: 0.5,V
